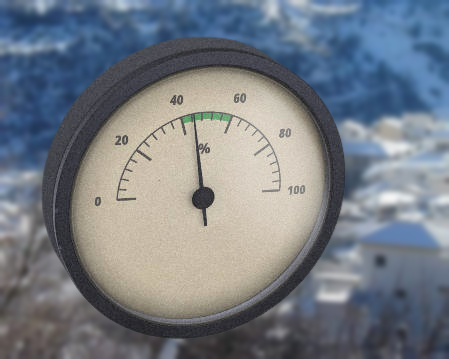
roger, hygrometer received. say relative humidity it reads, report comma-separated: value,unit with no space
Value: 44,%
